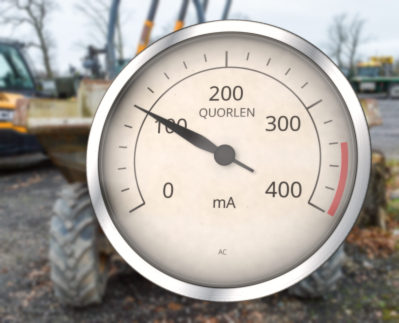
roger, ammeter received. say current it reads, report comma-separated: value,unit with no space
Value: 100,mA
